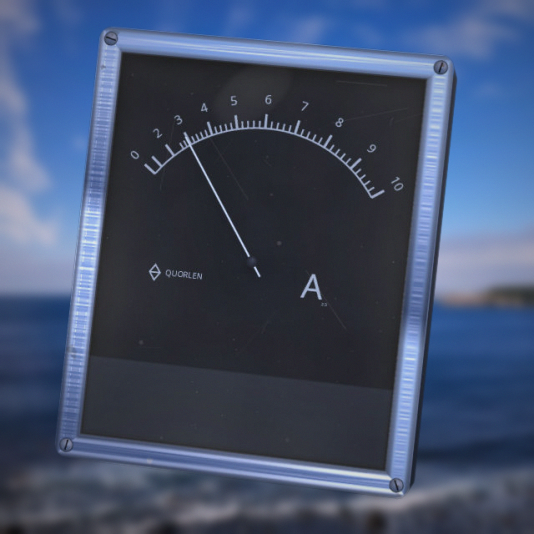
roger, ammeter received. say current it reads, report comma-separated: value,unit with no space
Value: 3,A
